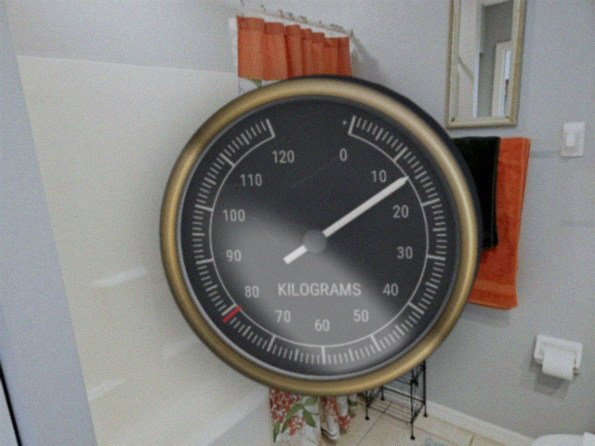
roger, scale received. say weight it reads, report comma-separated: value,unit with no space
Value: 14,kg
